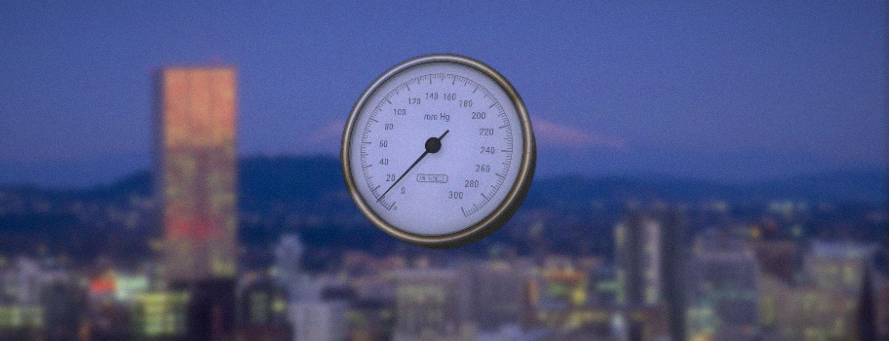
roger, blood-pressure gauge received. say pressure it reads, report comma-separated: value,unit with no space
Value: 10,mmHg
